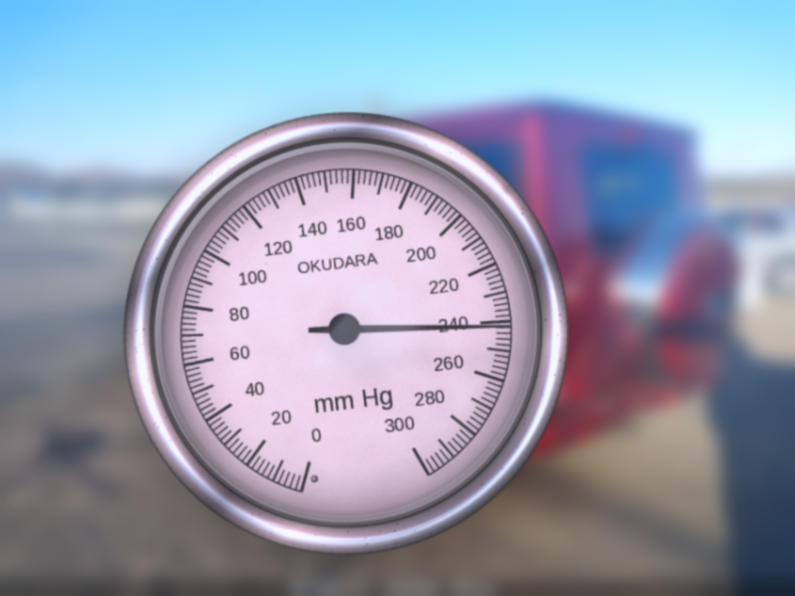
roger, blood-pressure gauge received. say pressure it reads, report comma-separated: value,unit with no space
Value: 242,mmHg
